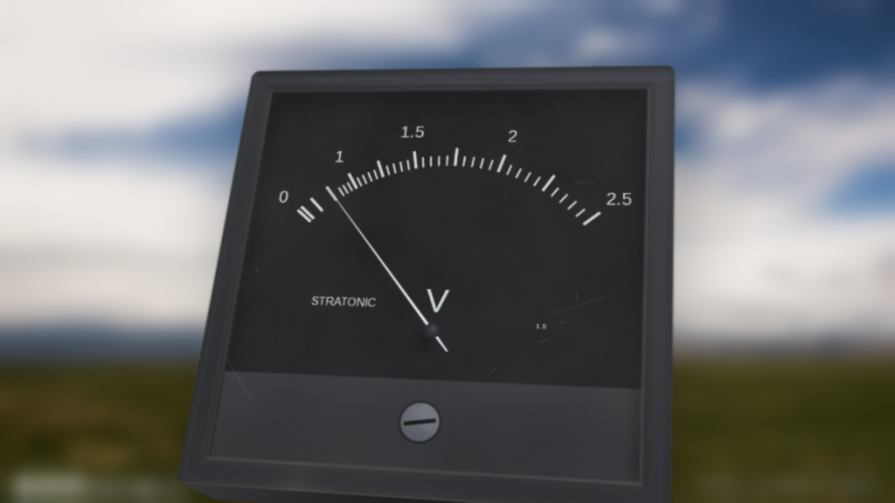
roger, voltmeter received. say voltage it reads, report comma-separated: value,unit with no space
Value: 0.75,V
